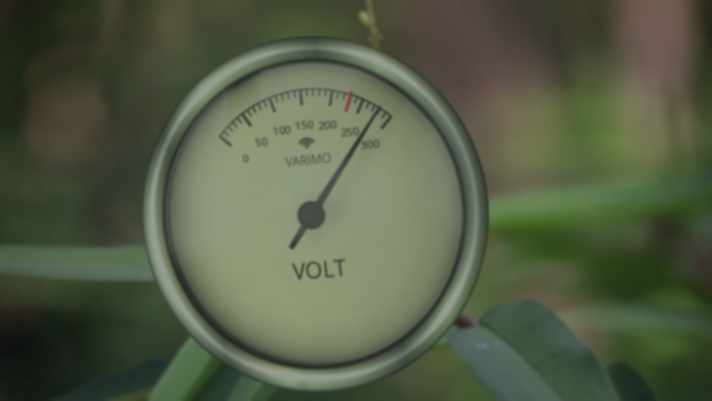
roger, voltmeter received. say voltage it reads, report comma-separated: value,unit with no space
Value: 280,V
